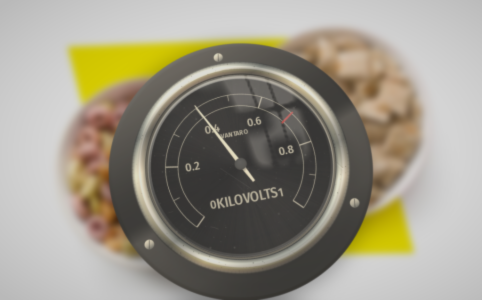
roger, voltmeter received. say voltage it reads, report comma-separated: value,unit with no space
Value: 0.4,kV
